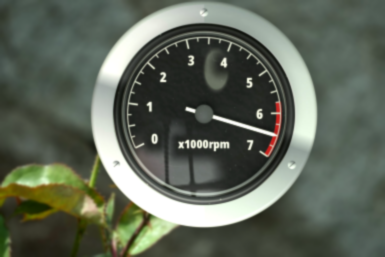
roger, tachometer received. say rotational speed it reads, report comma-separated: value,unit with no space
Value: 6500,rpm
